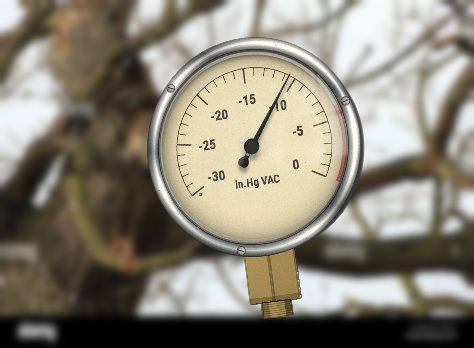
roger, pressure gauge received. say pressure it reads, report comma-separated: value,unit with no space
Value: -10.5,inHg
